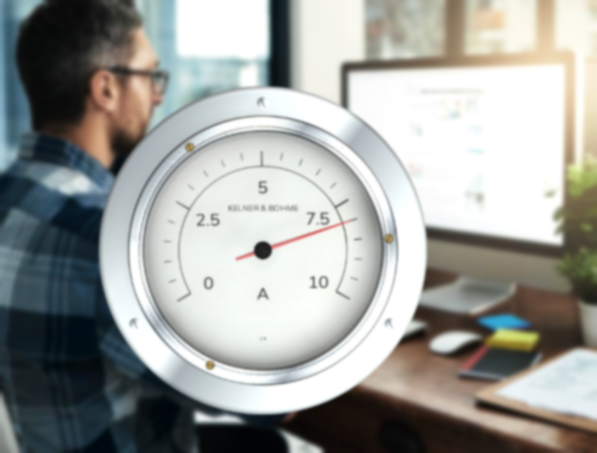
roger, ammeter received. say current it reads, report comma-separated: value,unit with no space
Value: 8,A
